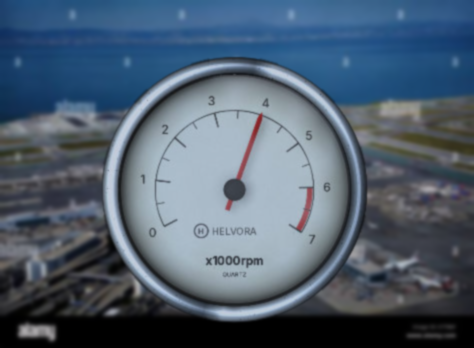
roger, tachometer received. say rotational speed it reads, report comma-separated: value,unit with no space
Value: 4000,rpm
